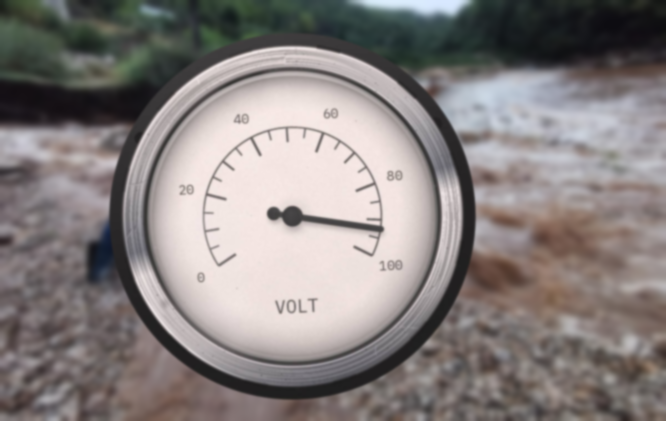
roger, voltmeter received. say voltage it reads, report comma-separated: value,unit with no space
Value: 92.5,V
